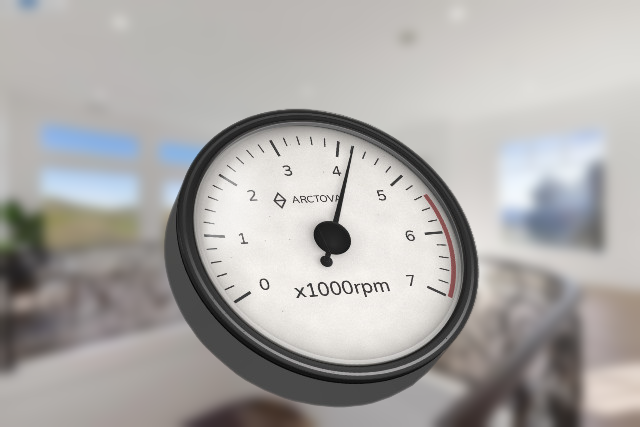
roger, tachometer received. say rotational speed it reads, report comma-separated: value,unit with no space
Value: 4200,rpm
